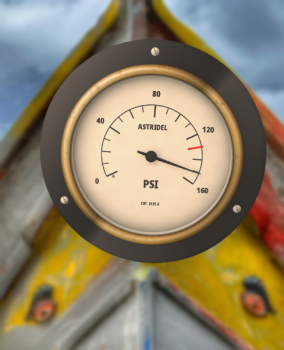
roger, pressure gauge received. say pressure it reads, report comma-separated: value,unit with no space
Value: 150,psi
